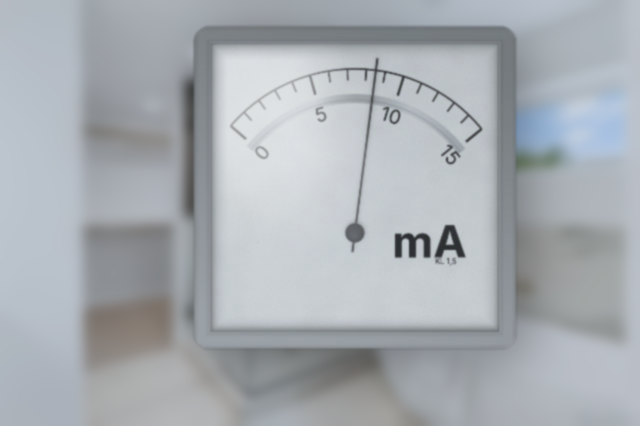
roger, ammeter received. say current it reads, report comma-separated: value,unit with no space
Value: 8.5,mA
